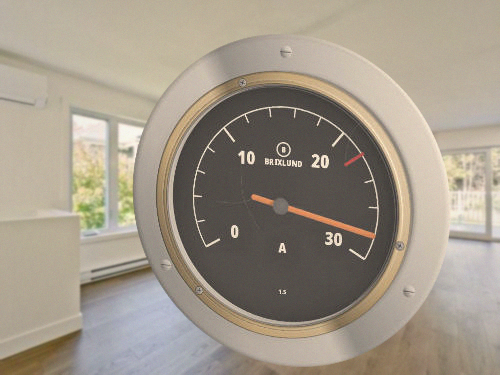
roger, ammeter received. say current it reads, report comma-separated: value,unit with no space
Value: 28,A
